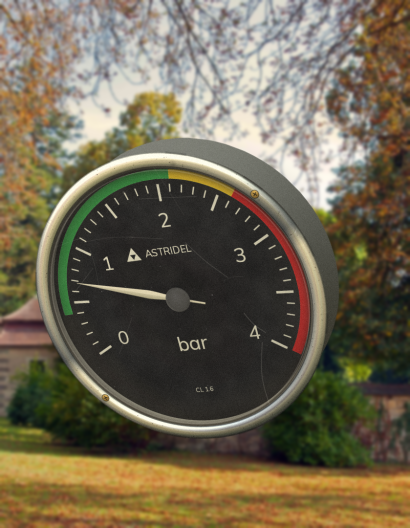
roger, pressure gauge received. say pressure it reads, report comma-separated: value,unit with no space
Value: 0.7,bar
